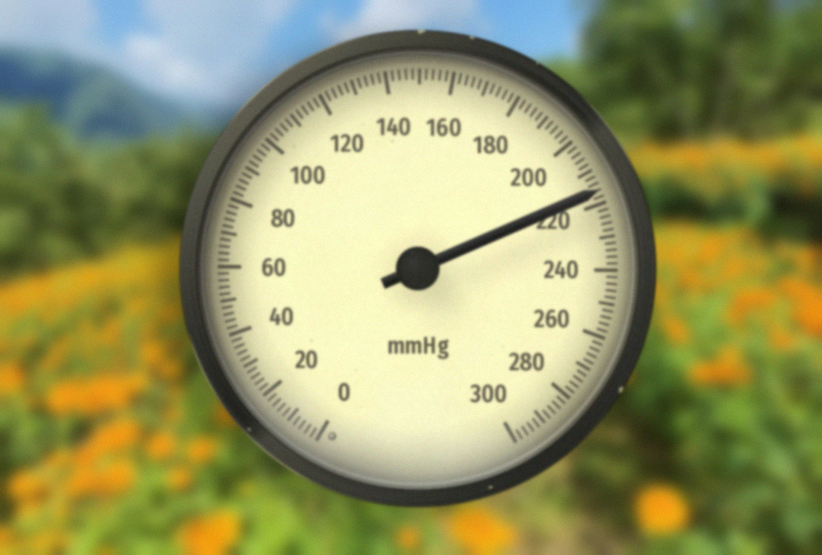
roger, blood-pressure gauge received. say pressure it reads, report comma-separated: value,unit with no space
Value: 216,mmHg
